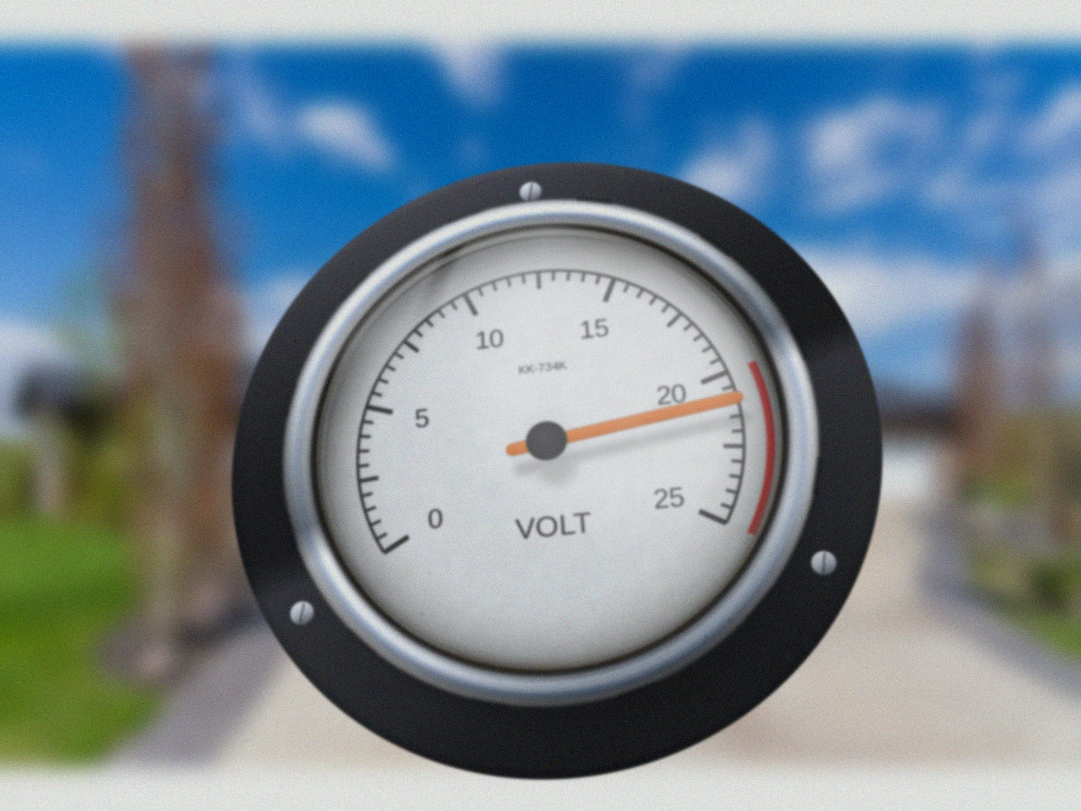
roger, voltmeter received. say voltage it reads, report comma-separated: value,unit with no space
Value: 21,V
